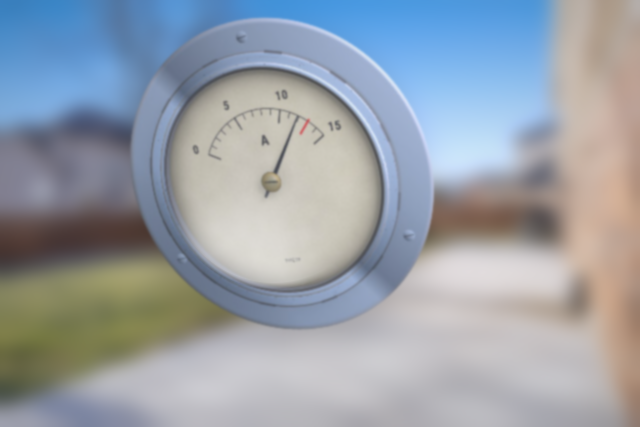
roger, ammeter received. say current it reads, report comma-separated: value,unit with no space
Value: 12,A
